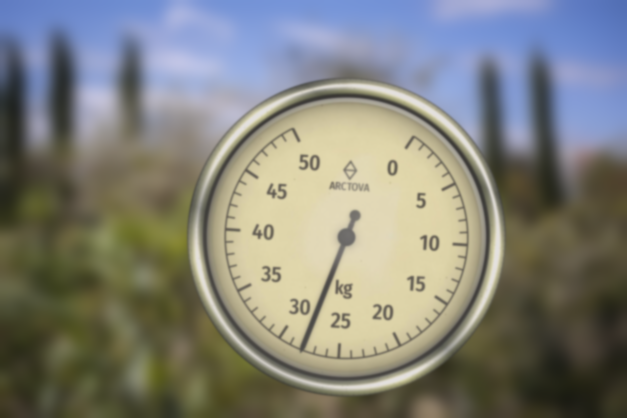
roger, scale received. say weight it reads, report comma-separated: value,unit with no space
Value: 28,kg
